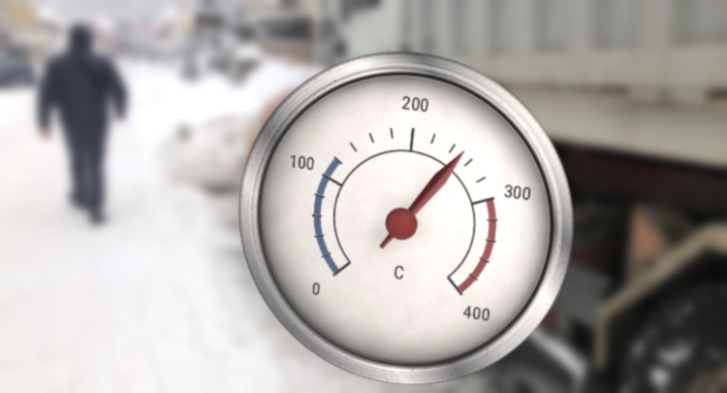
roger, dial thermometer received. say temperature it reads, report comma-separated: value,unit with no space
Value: 250,°C
